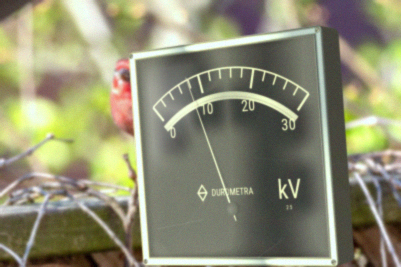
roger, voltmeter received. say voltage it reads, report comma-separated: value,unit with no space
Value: 8,kV
